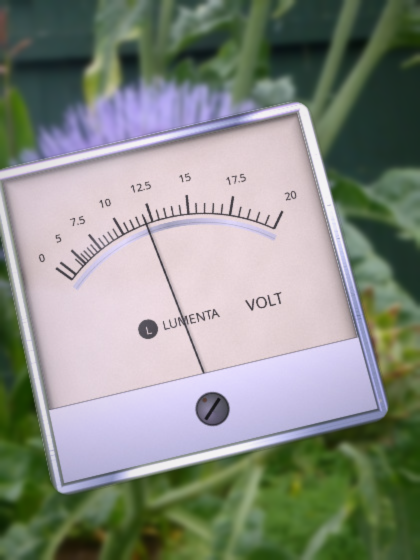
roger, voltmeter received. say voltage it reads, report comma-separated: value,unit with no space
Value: 12,V
